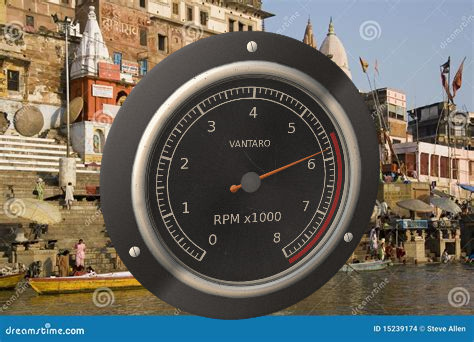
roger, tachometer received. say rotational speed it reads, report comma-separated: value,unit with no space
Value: 5800,rpm
